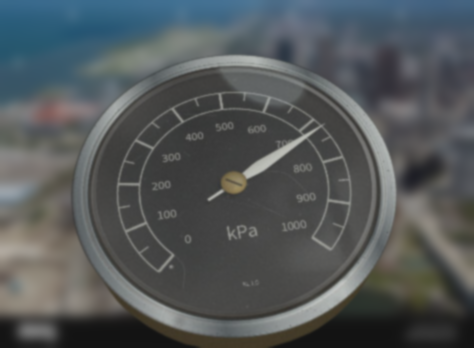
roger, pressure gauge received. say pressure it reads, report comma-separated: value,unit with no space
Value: 725,kPa
